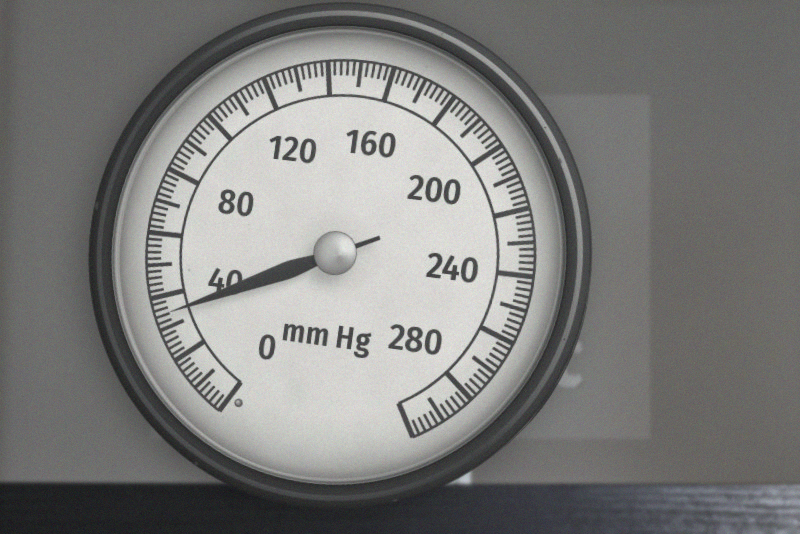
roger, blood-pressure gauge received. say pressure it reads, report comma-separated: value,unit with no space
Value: 34,mmHg
